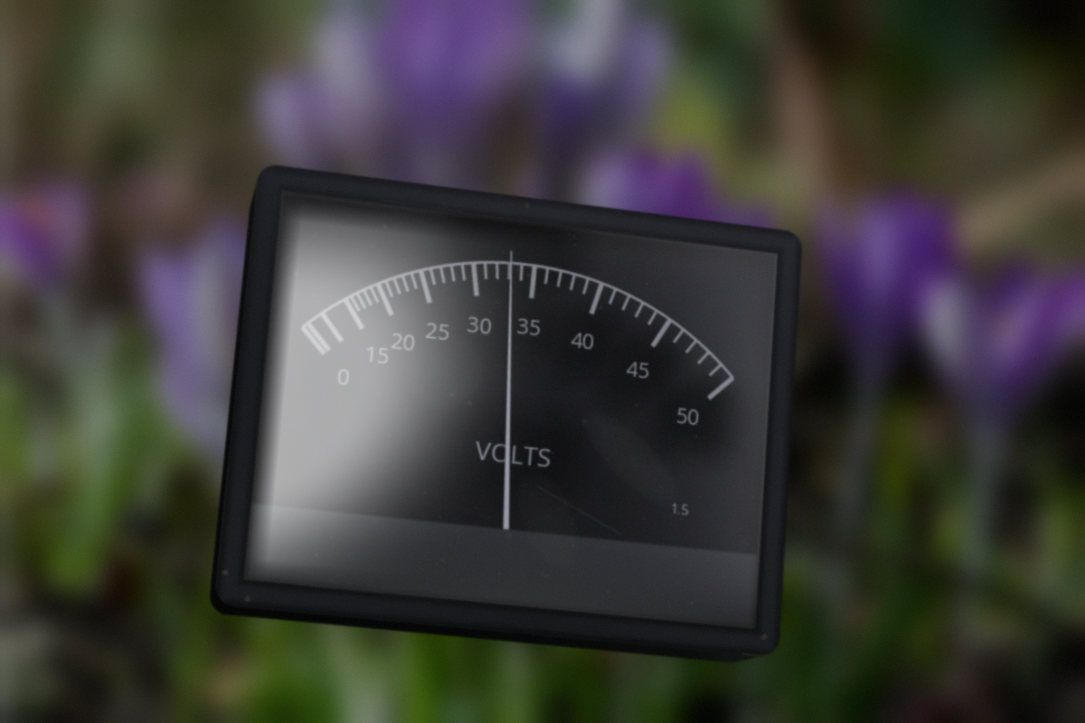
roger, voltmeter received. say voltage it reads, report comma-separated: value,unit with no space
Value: 33,V
